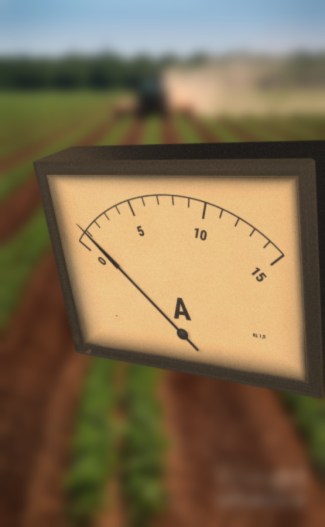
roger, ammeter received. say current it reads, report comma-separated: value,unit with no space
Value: 1,A
